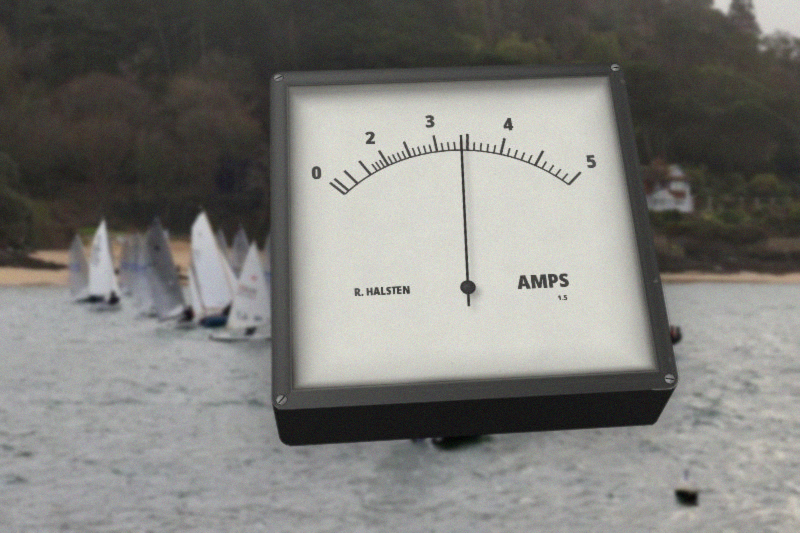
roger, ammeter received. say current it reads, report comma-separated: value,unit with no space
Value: 3.4,A
